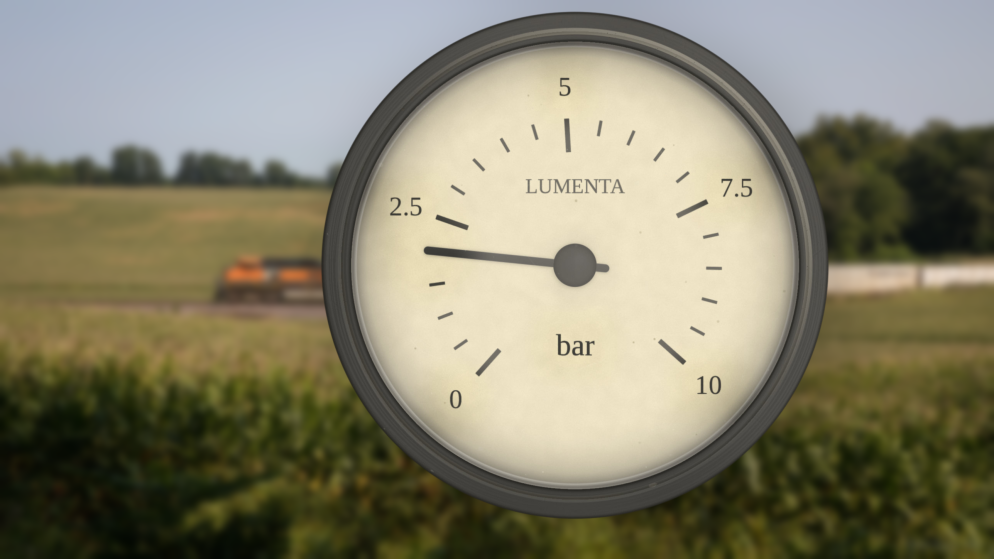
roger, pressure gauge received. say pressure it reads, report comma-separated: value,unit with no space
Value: 2,bar
